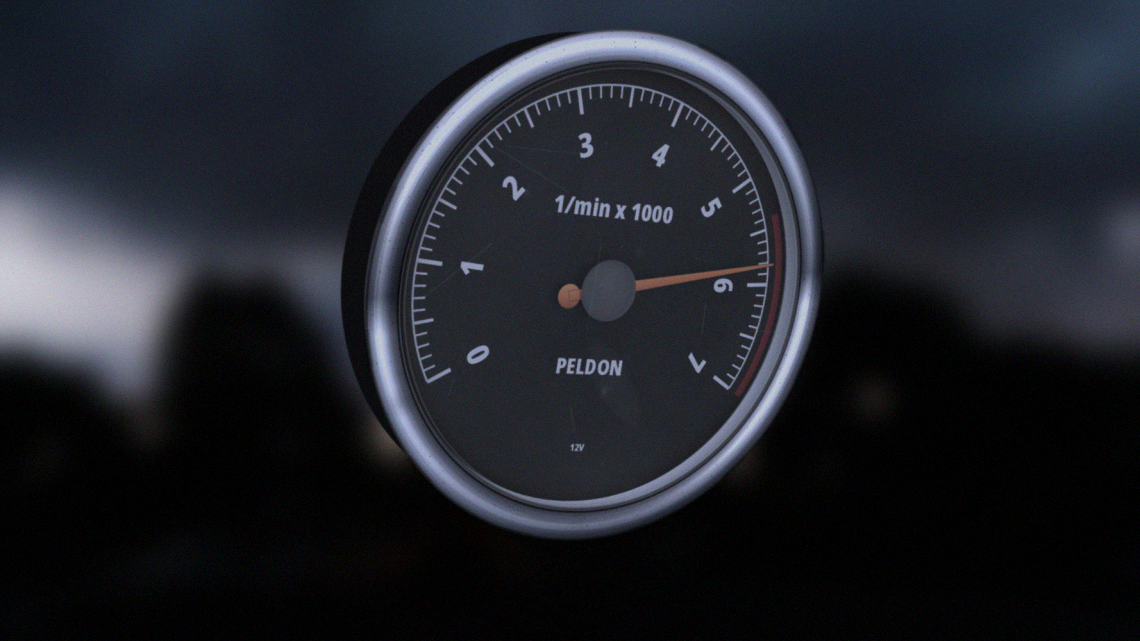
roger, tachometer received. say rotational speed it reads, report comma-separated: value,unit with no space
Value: 5800,rpm
